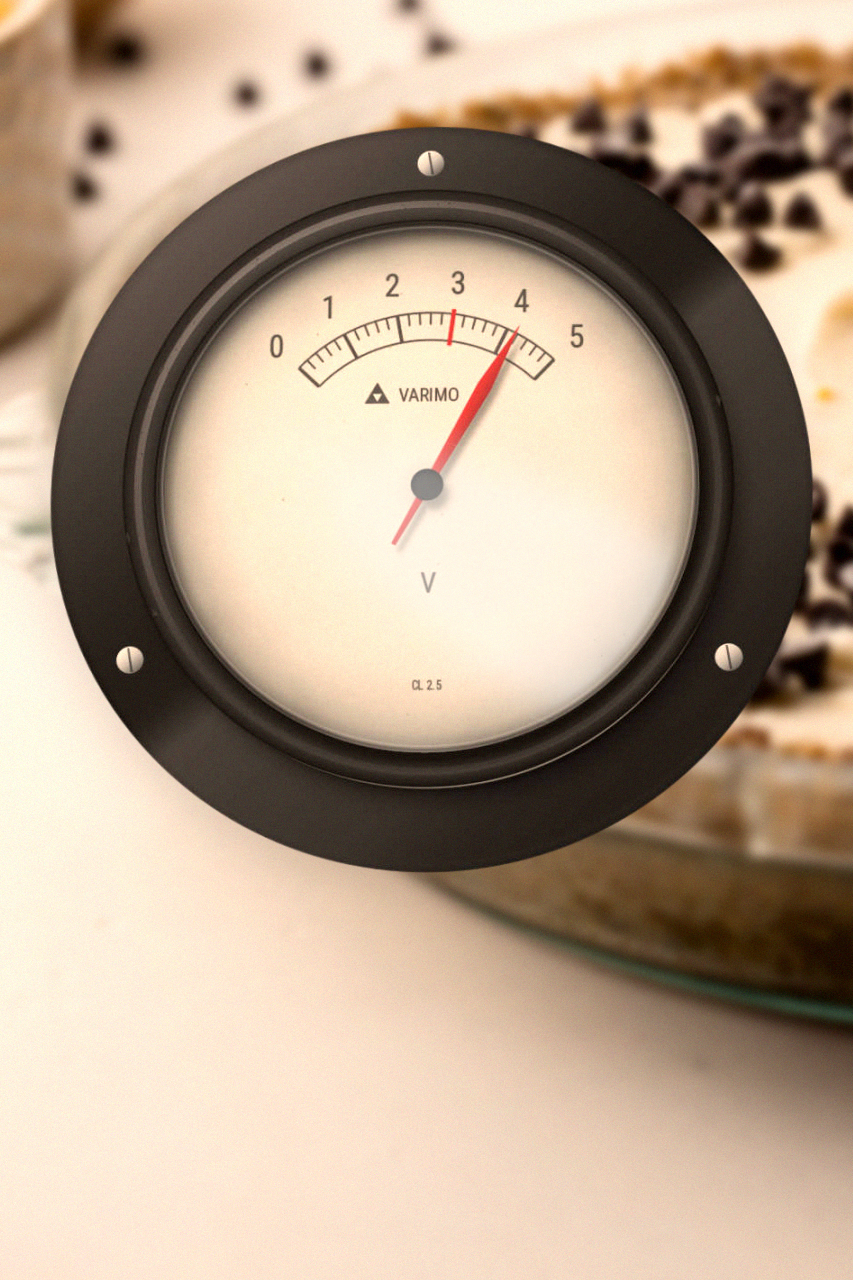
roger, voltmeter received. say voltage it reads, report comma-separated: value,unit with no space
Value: 4.2,V
